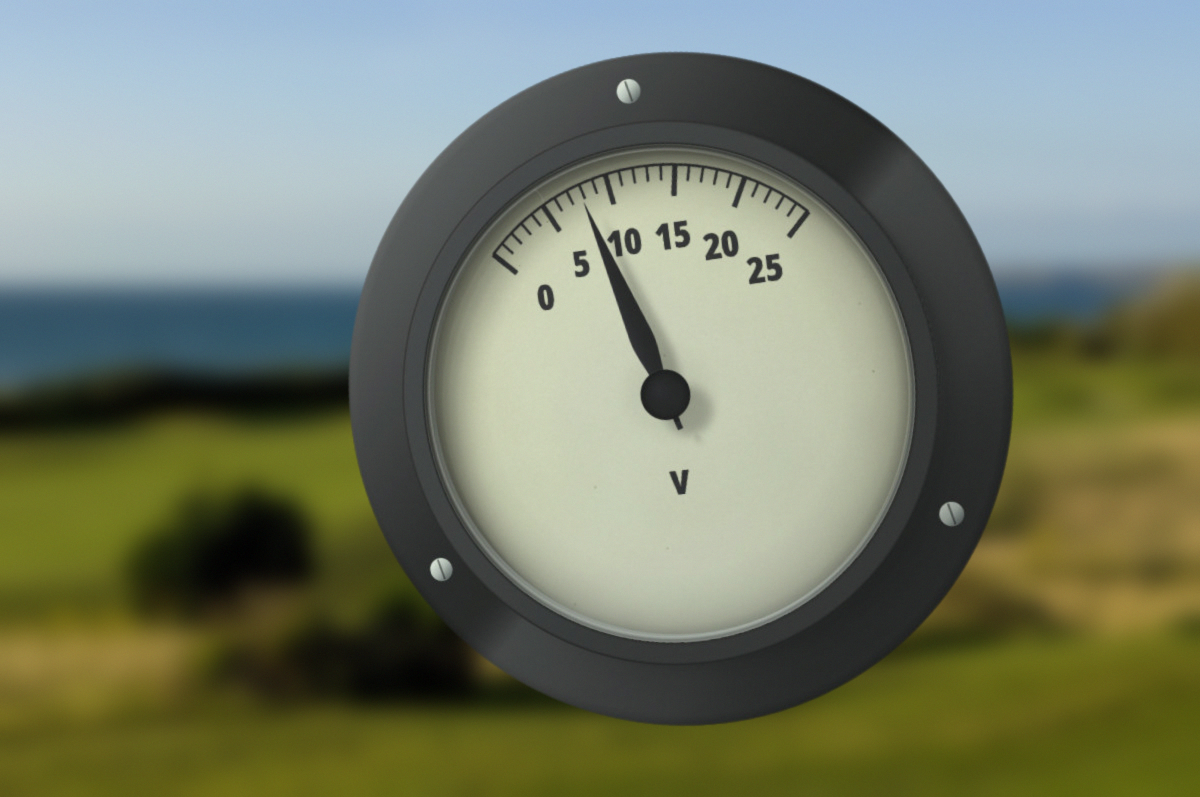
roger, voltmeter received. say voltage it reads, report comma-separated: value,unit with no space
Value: 8,V
